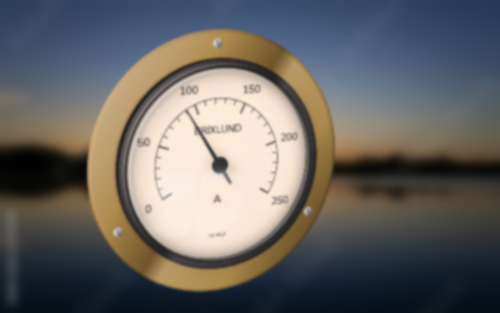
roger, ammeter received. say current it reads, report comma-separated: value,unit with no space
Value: 90,A
